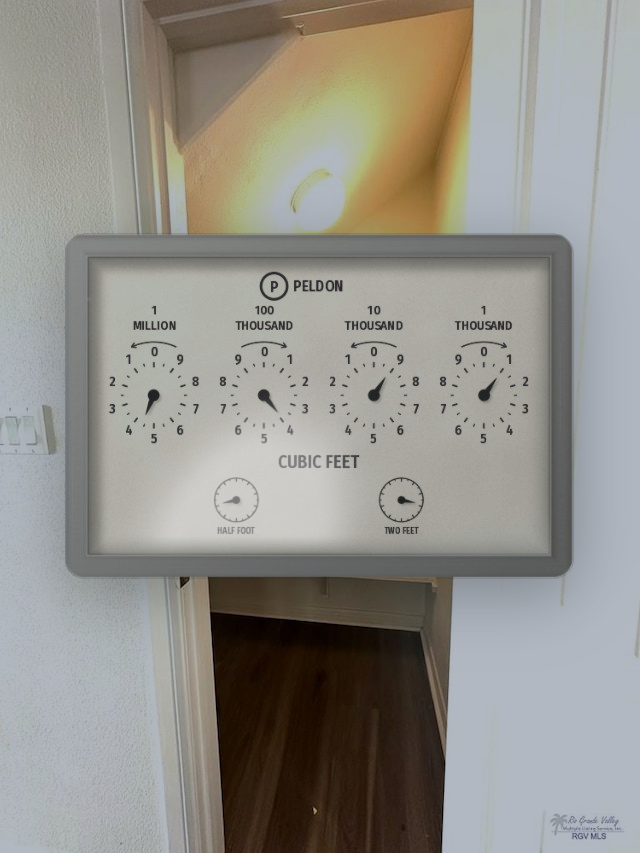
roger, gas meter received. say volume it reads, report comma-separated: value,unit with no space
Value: 439100,ft³
